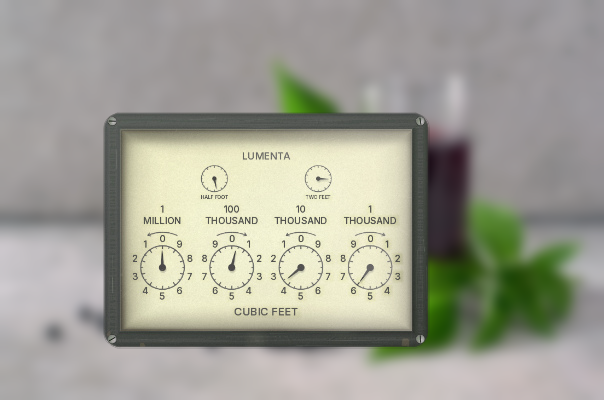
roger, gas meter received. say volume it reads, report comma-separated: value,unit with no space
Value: 3600,ft³
